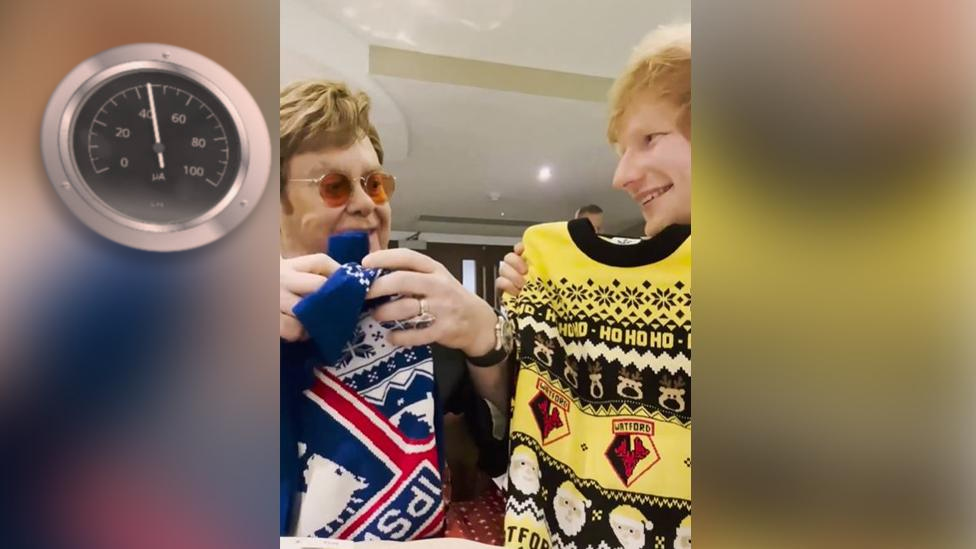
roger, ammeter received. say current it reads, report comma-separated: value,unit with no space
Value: 45,µA
